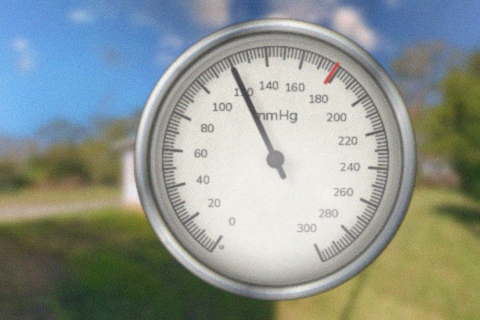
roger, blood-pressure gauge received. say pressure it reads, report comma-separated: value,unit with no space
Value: 120,mmHg
